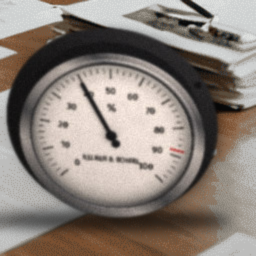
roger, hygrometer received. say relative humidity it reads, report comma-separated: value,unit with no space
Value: 40,%
